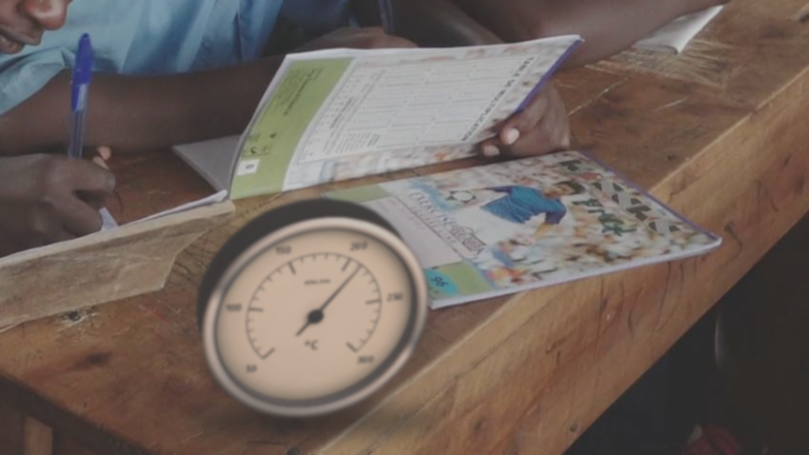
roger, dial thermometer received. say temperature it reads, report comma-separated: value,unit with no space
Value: 210,°C
